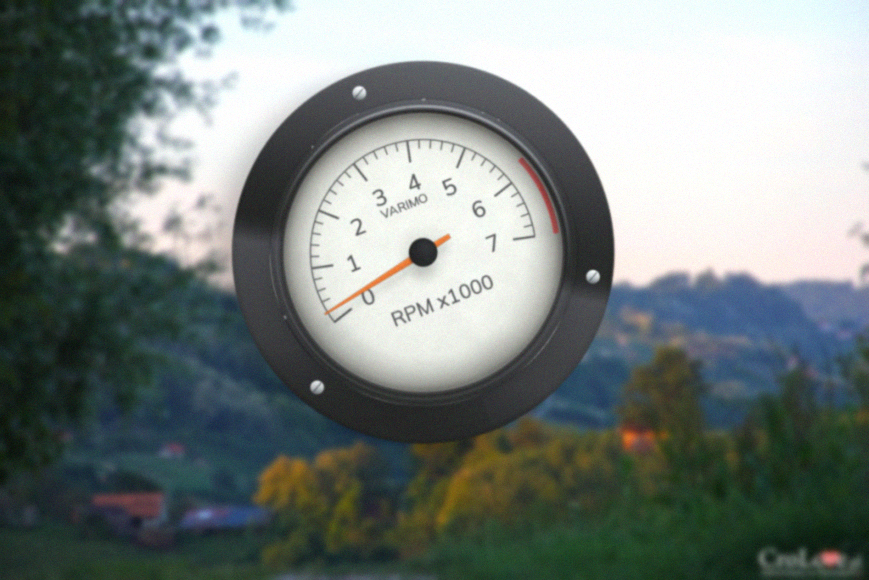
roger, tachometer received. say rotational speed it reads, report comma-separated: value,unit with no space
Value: 200,rpm
